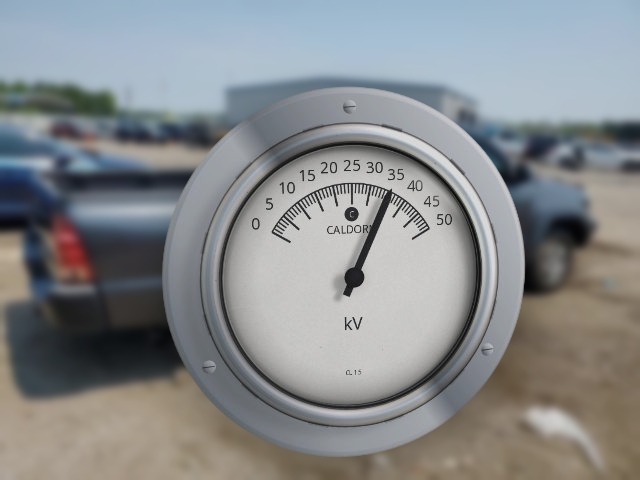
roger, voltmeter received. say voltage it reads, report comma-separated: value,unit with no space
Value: 35,kV
